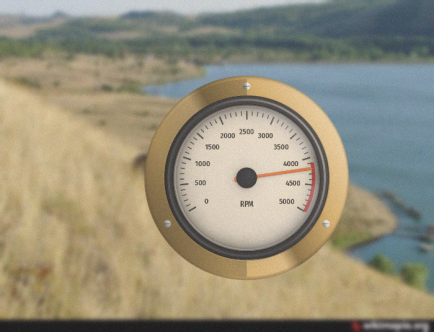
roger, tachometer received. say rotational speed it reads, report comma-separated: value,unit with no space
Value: 4200,rpm
